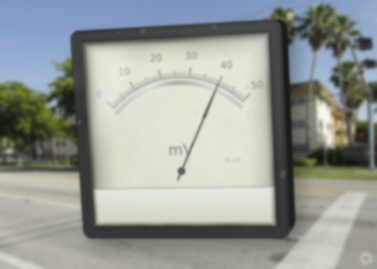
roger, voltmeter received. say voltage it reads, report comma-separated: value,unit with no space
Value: 40,mV
